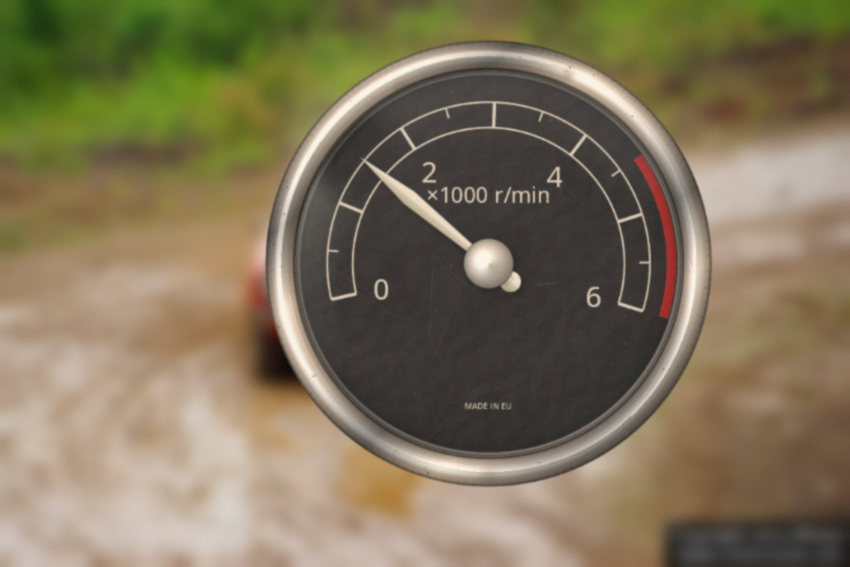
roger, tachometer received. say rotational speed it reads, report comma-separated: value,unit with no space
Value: 1500,rpm
